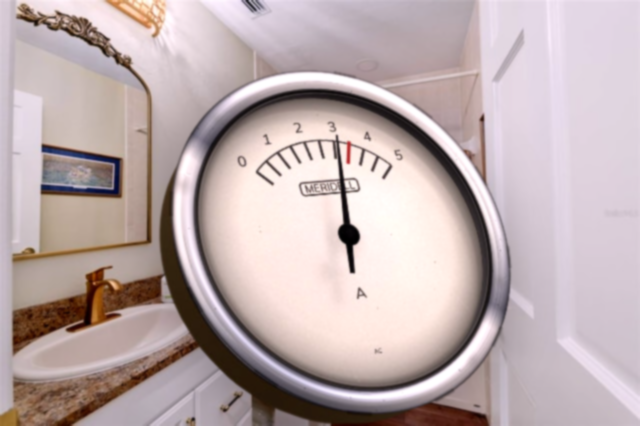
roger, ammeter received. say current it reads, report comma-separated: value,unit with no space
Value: 3,A
